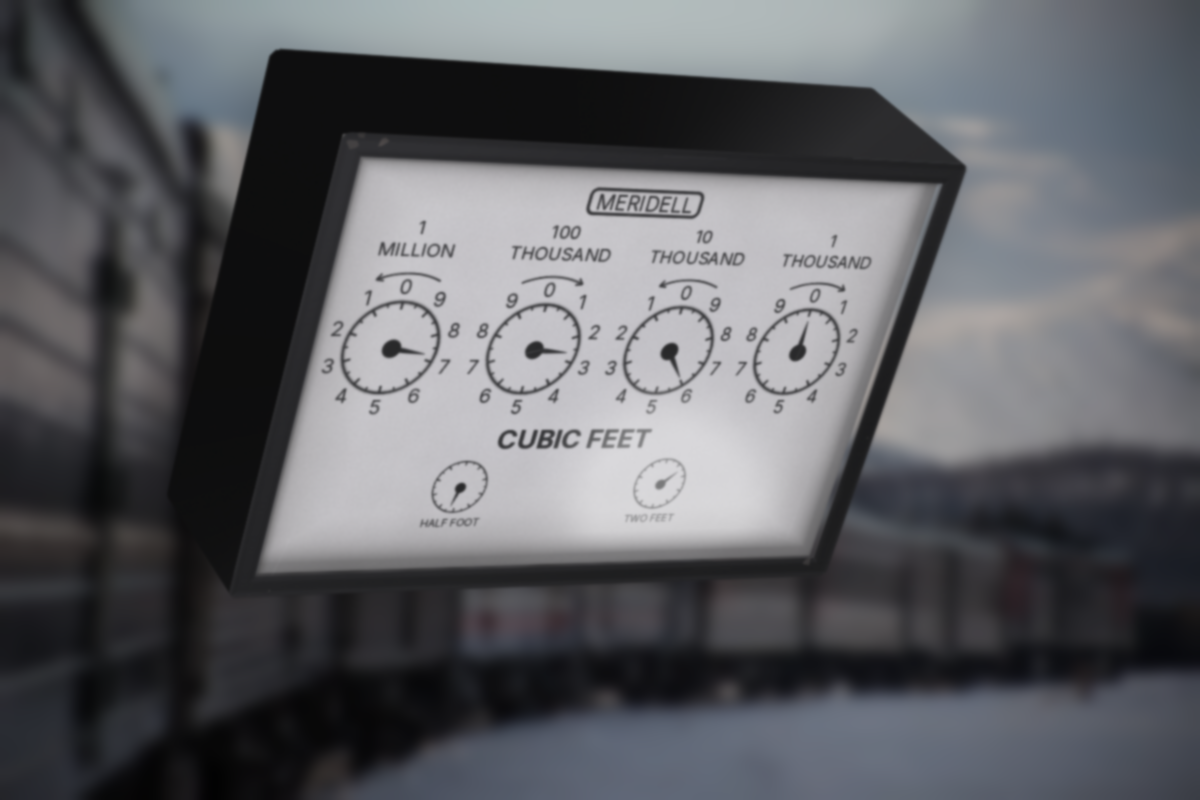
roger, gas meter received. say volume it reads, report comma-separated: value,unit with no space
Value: 726000,ft³
